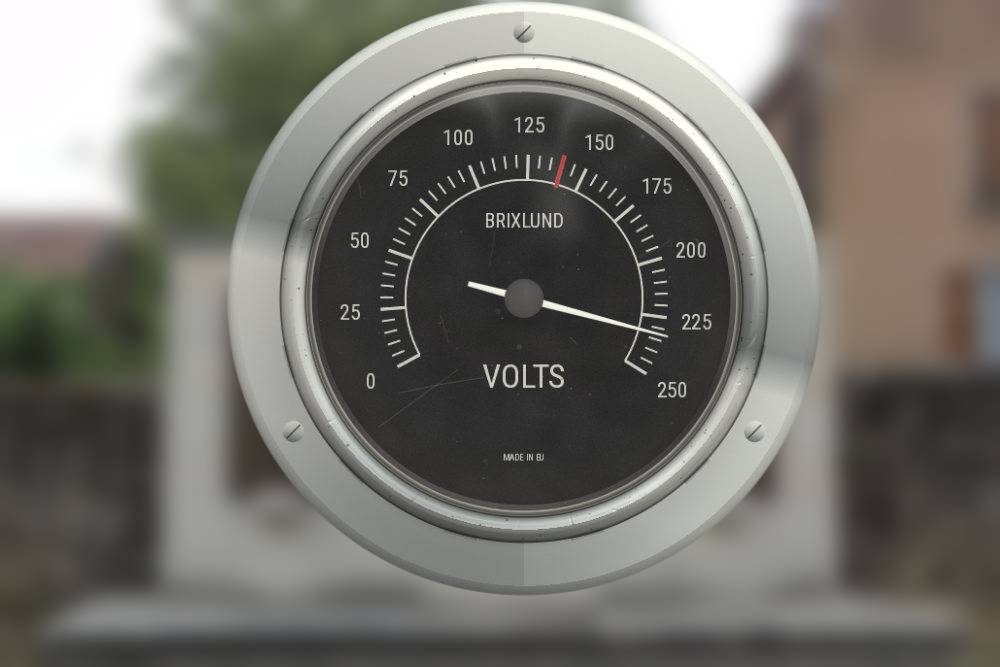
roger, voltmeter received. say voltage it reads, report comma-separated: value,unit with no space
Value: 232.5,V
